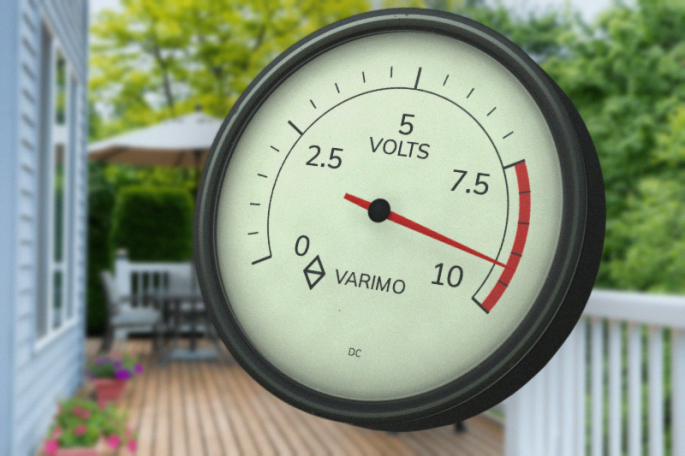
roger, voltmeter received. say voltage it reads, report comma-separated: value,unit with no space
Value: 9.25,V
